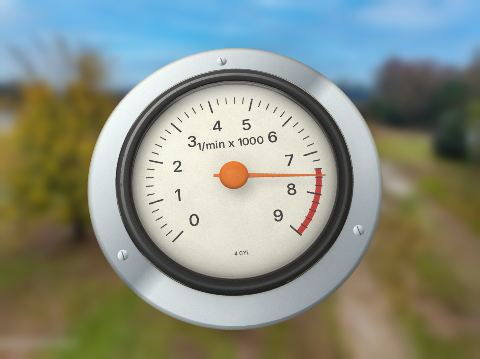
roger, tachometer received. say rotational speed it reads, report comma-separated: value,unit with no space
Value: 7600,rpm
